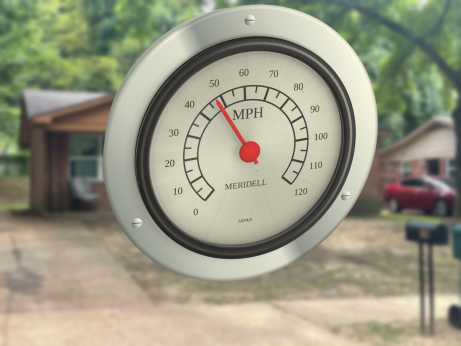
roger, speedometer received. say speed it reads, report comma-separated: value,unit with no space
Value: 47.5,mph
